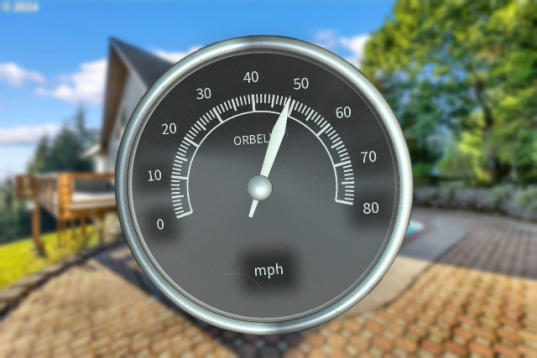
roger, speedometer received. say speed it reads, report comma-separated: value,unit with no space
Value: 49,mph
